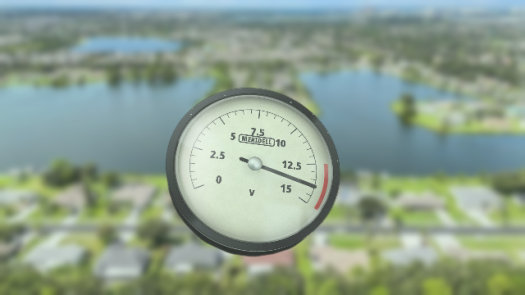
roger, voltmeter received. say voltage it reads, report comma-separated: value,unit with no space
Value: 14,V
